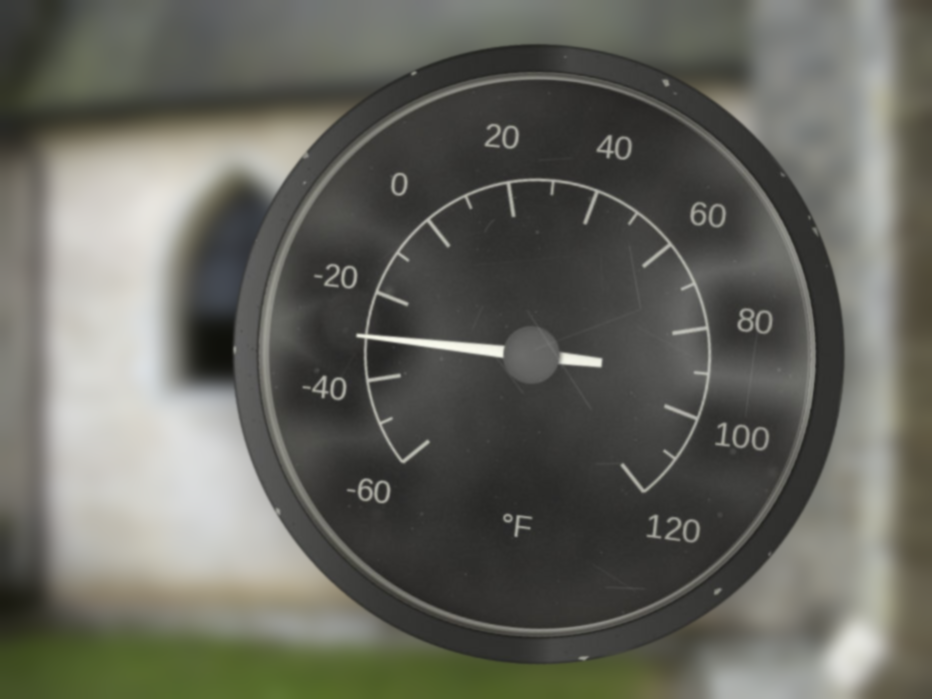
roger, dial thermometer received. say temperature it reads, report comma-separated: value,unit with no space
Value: -30,°F
